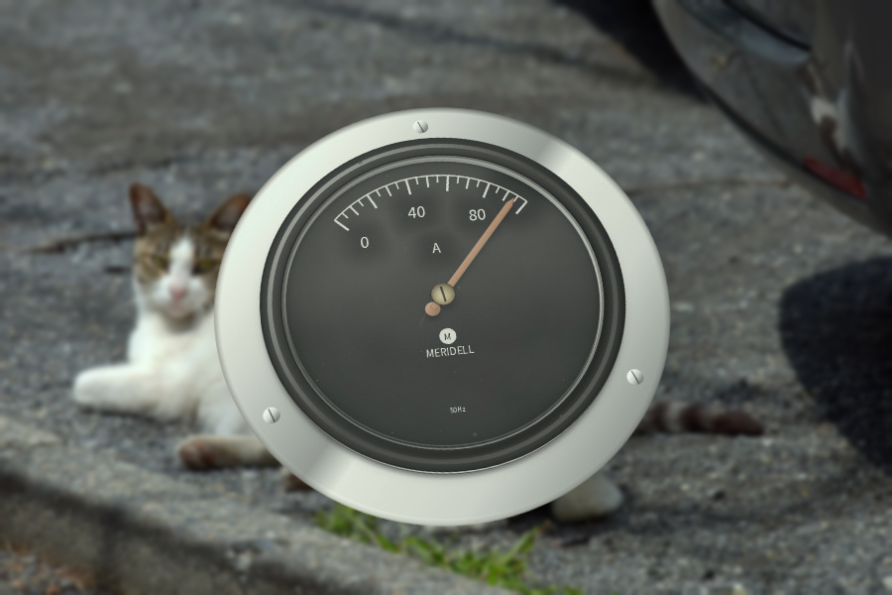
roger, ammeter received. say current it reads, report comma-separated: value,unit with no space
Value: 95,A
